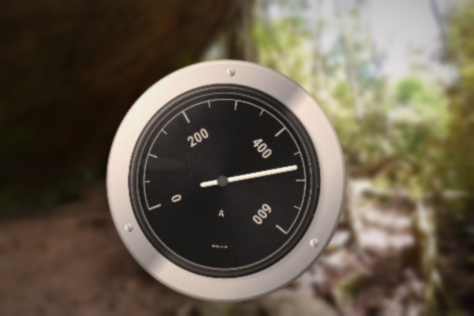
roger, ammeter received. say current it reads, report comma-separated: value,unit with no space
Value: 475,A
